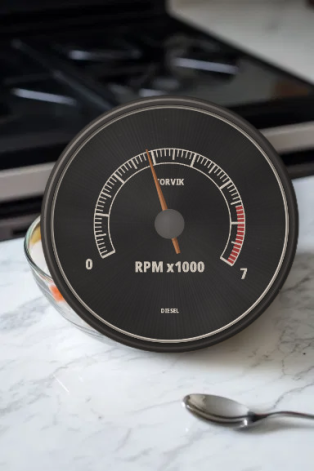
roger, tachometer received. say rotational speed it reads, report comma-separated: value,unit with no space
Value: 2900,rpm
